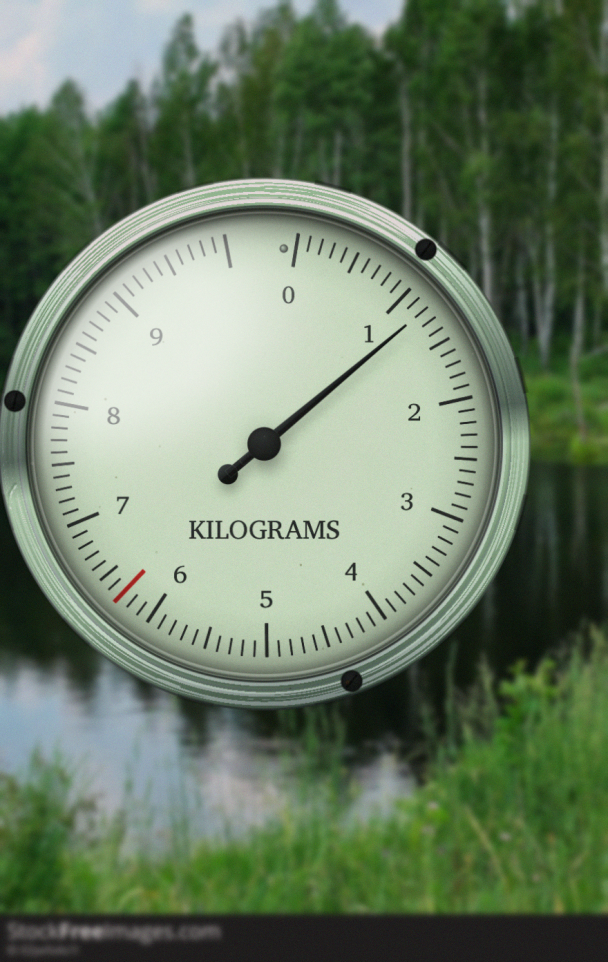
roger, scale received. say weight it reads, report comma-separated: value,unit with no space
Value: 1.2,kg
